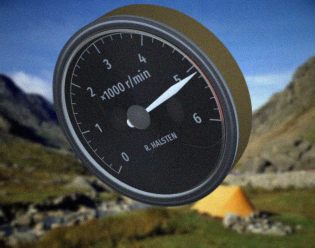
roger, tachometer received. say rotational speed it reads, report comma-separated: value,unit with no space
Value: 5100,rpm
